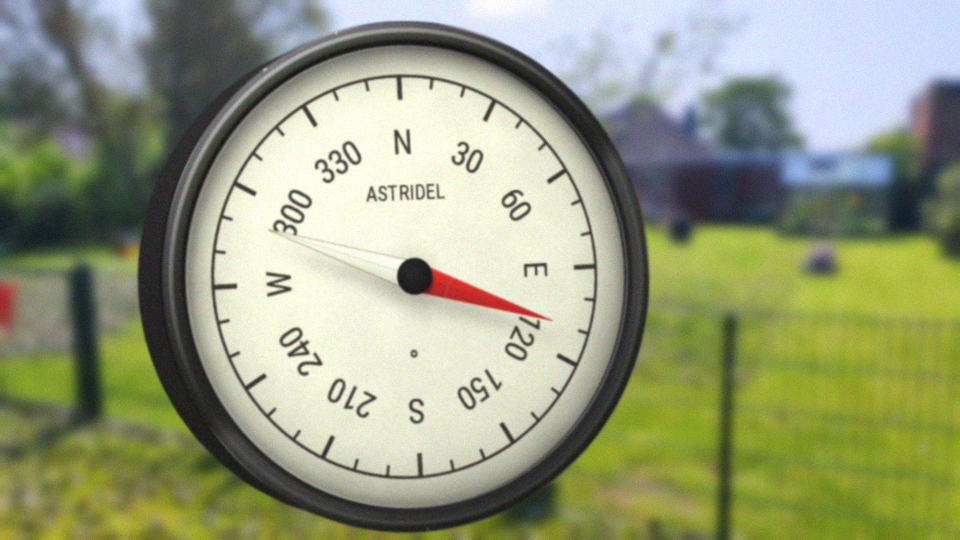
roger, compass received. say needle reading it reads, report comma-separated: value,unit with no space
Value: 110,°
